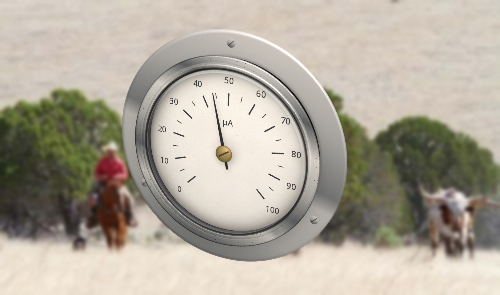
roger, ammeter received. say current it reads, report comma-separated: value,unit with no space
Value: 45,µA
